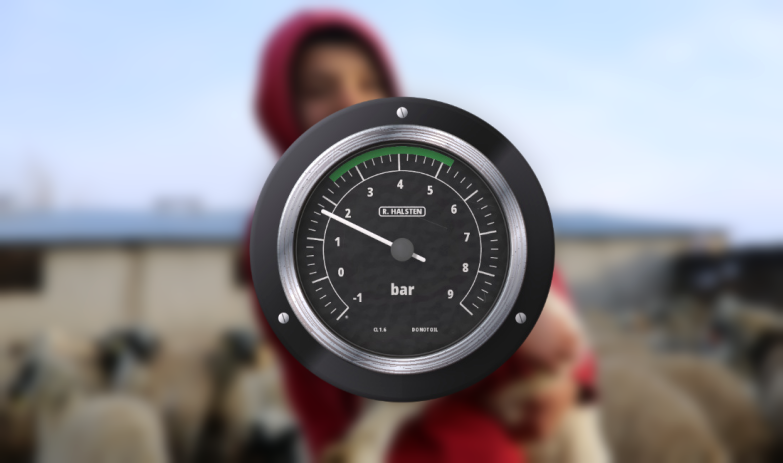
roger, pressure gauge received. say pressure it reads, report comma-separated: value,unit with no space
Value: 1.7,bar
